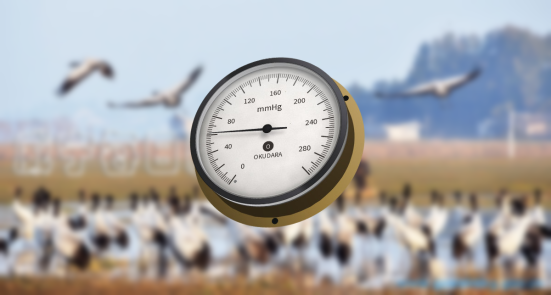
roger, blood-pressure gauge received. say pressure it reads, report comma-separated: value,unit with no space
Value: 60,mmHg
